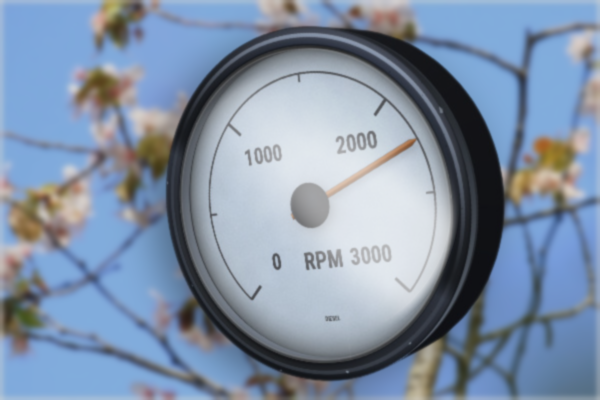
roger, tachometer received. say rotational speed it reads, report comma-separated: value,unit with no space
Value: 2250,rpm
